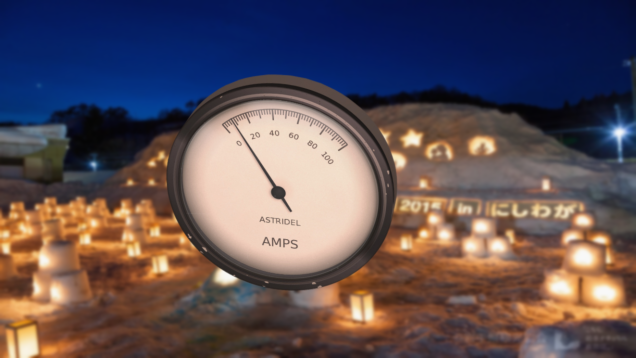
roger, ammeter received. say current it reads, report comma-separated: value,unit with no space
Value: 10,A
